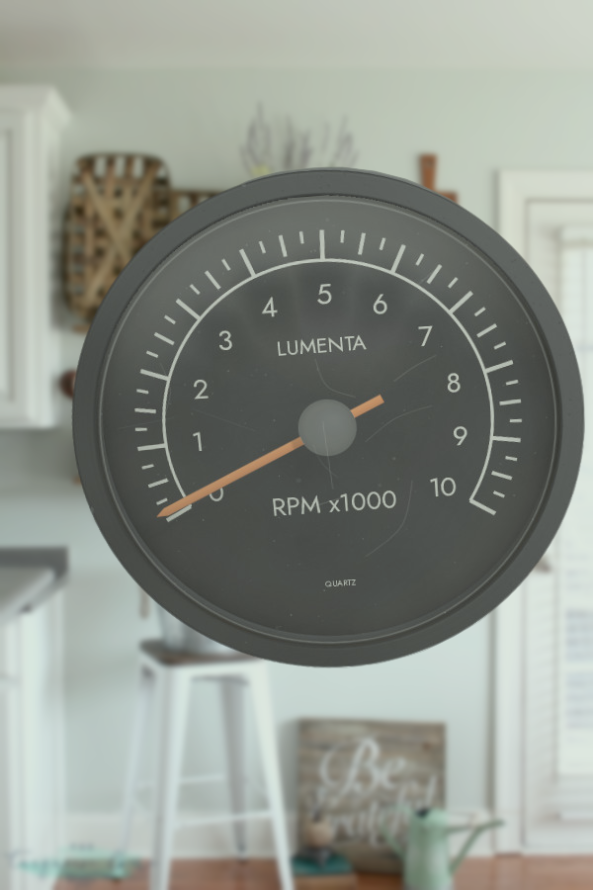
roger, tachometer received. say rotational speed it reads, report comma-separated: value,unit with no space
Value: 125,rpm
